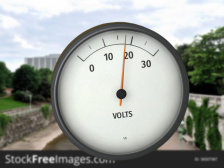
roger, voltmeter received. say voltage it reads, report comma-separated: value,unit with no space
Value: 17.5,V
